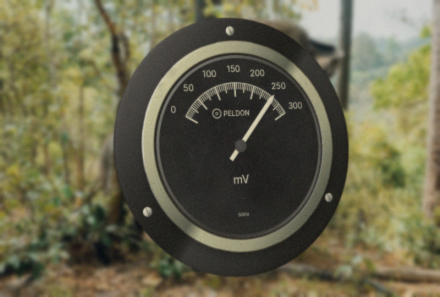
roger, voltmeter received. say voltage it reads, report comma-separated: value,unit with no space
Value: 250,mV
